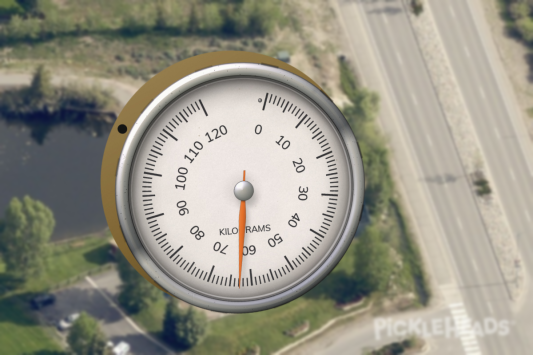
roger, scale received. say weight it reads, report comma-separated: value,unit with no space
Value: 63,kg
